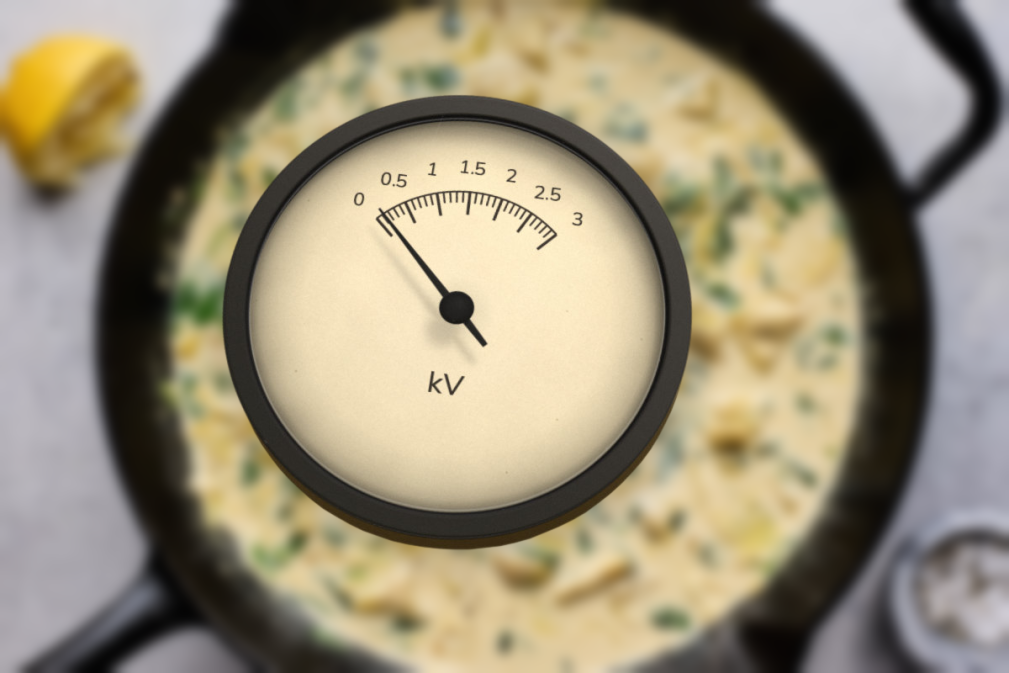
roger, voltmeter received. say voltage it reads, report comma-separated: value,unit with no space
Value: 0.1,kV
